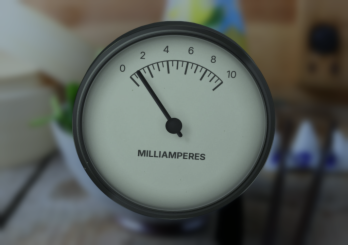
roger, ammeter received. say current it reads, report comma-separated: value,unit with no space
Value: 1,mA
